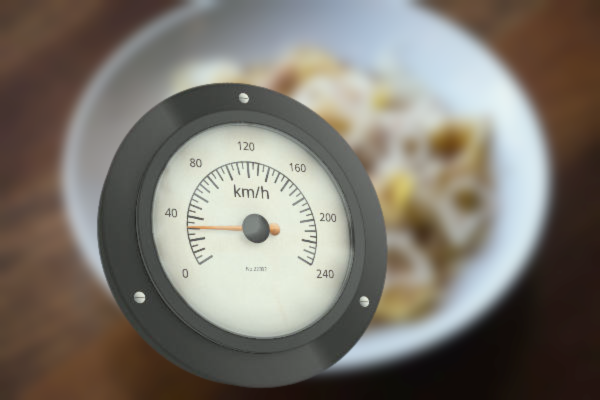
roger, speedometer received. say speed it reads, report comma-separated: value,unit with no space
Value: 30,km/h
